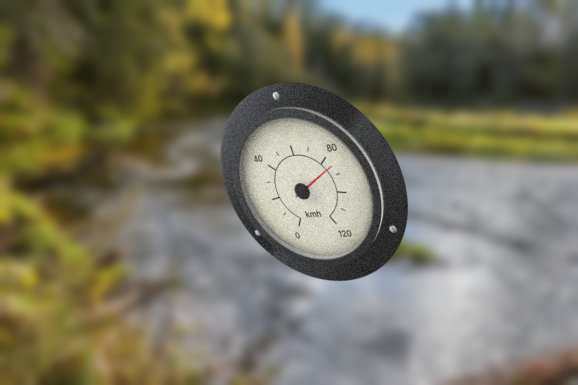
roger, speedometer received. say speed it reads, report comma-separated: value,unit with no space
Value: 85,km/h
